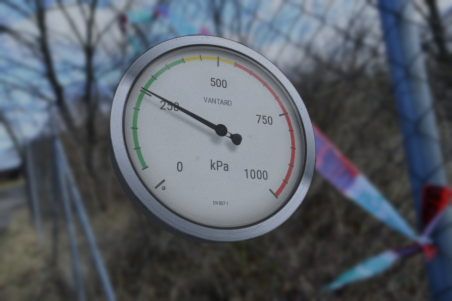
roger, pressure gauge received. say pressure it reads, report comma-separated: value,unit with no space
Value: 250,kPa
